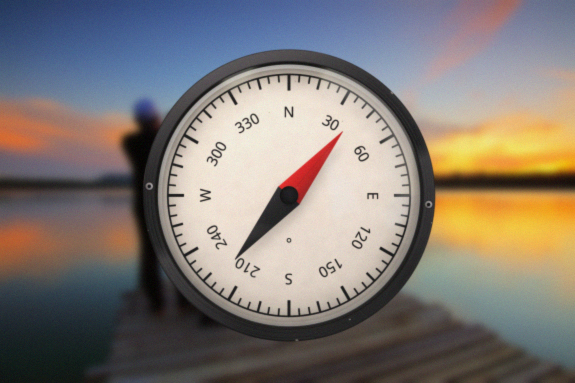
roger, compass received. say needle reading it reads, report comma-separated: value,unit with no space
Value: 40,°
